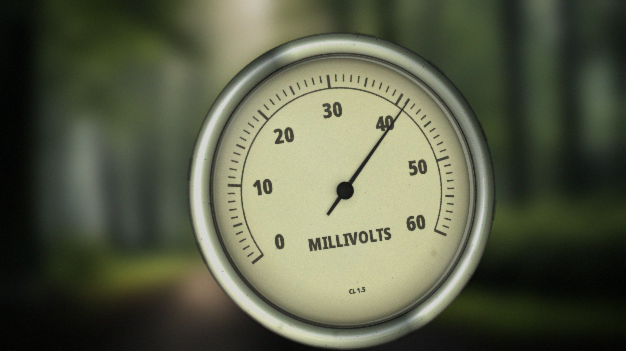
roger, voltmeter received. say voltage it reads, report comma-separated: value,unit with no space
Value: 41,mV
